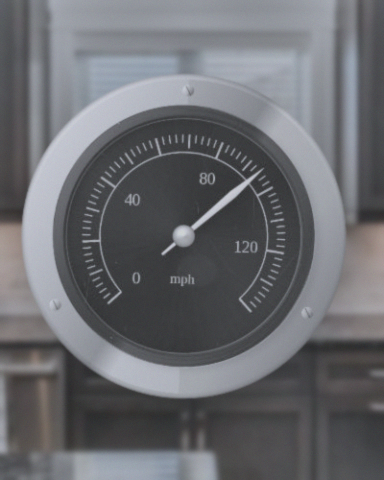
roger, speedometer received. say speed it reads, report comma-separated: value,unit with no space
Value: 94,mph
